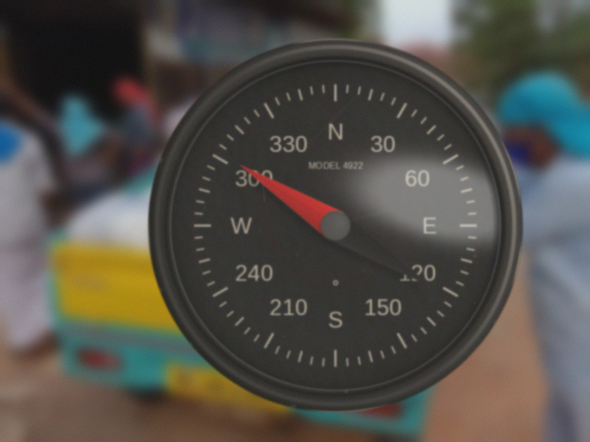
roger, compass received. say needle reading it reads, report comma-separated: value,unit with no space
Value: 302.5,°
